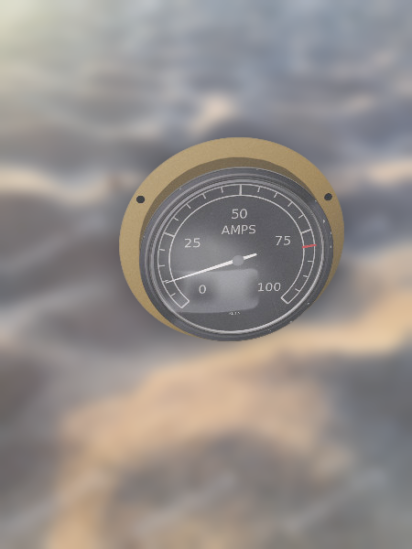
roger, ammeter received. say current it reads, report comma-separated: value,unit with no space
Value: 10,A
